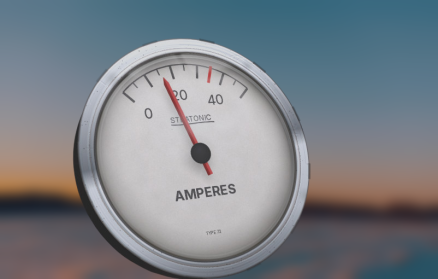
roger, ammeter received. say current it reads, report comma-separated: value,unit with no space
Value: 15,A
